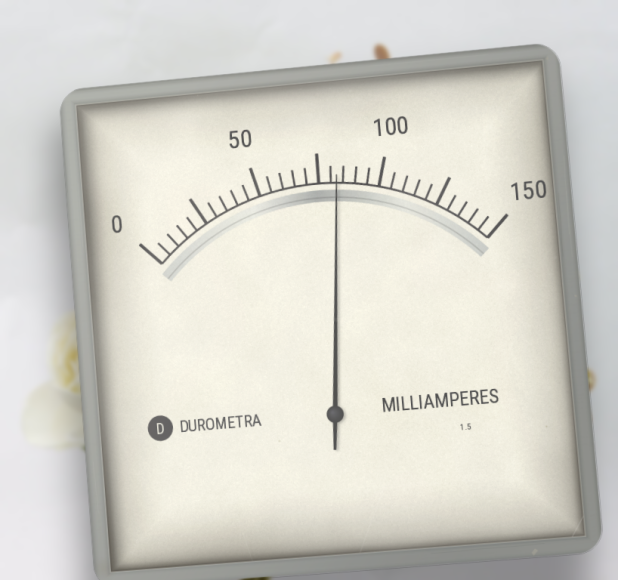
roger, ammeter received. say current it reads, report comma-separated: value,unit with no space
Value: 82.5,mA
